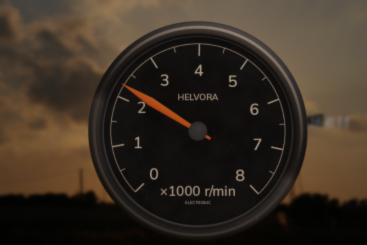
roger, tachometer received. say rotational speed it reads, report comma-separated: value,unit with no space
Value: 2250,rpm
